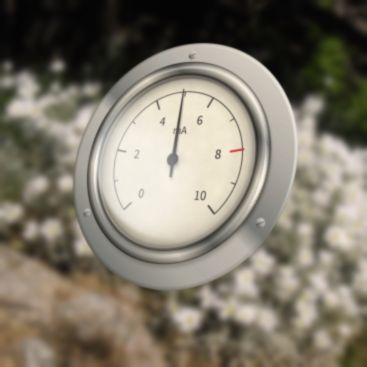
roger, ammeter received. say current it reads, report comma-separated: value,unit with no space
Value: 5,mA
